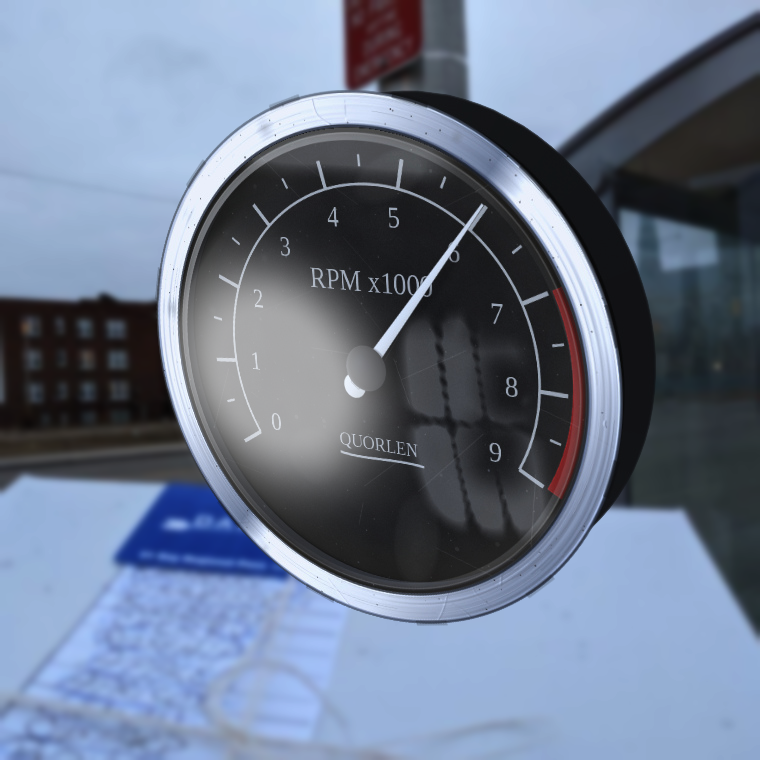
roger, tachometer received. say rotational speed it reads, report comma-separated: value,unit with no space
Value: 6000,rpm
